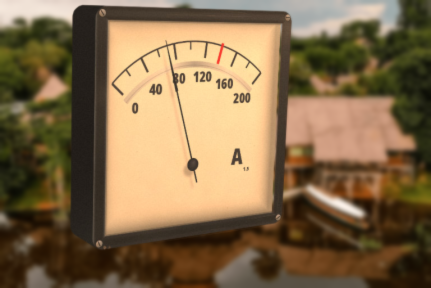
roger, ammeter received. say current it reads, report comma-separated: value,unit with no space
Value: 70,A
